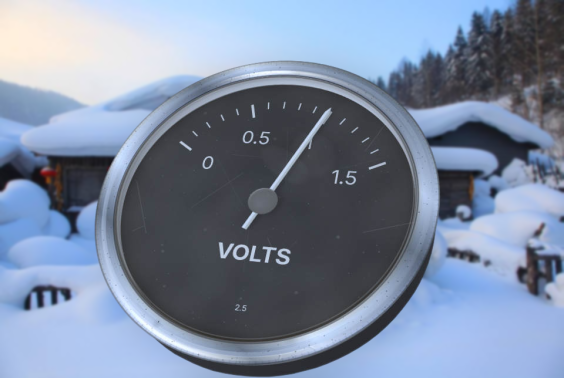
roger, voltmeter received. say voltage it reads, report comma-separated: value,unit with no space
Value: 1,V
